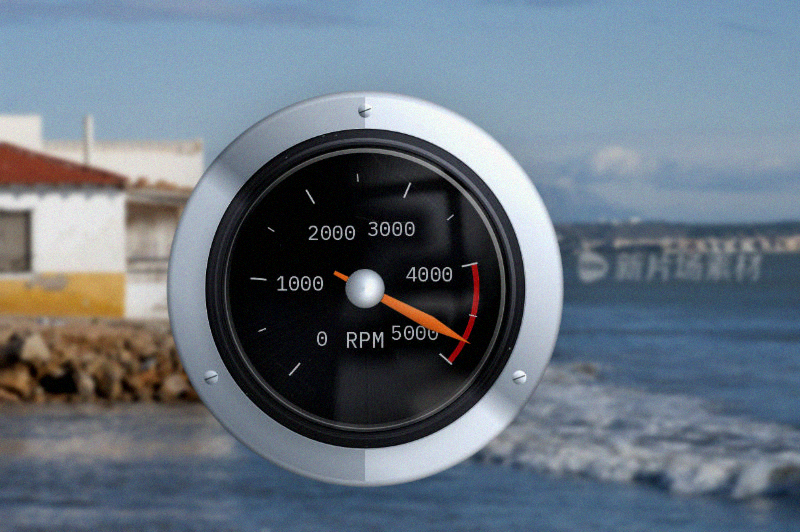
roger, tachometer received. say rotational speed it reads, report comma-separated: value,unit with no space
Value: 4750,rpm
